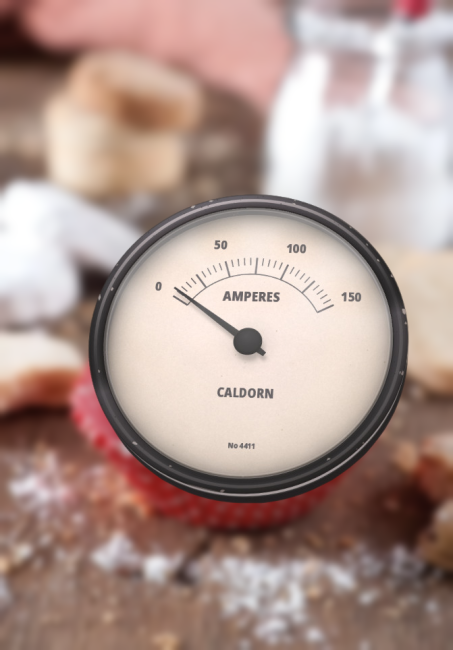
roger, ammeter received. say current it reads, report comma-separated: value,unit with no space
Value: 5,A
